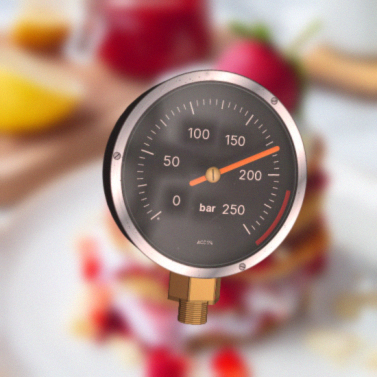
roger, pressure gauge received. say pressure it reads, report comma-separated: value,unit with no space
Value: 180,bar
